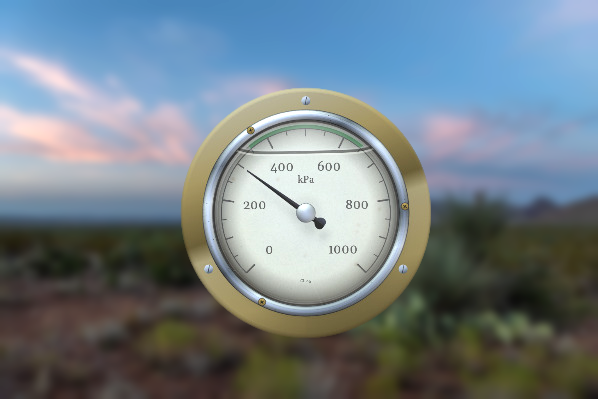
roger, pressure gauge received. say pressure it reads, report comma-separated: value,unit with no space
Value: 300,kPa
